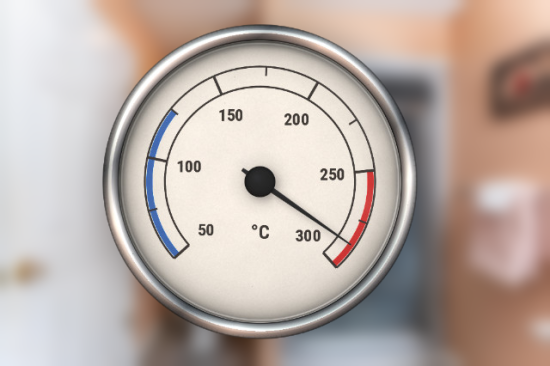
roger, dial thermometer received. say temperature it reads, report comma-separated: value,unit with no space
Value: 287.5,°C
